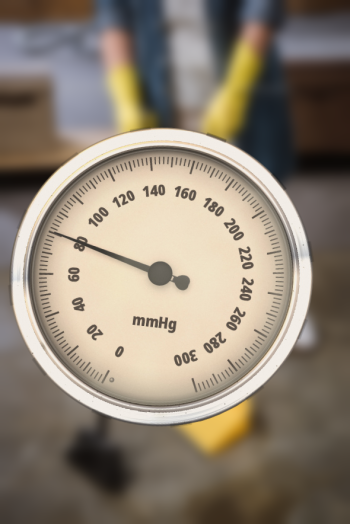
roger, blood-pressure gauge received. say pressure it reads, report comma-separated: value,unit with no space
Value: 80,mmHg
